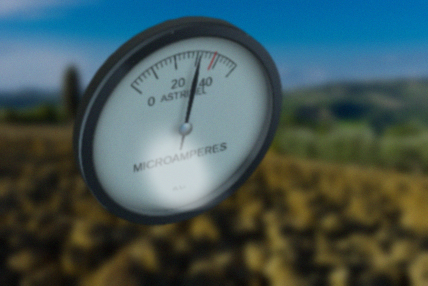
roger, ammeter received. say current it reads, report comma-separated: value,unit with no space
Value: 30,µA
